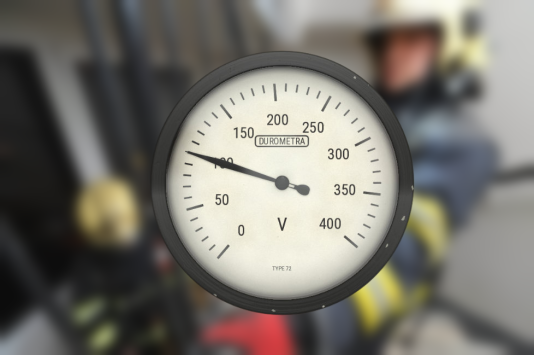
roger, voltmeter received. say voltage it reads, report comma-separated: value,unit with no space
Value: 100,V
